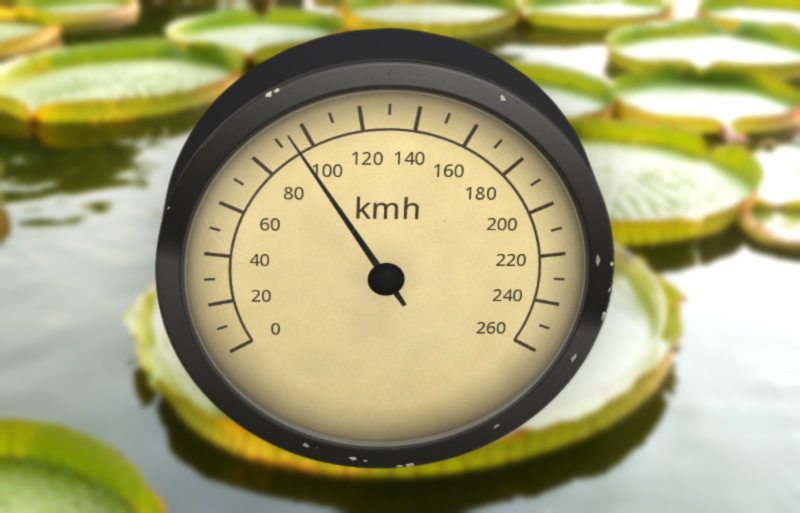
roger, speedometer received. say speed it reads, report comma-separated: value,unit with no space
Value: 95,km/h
